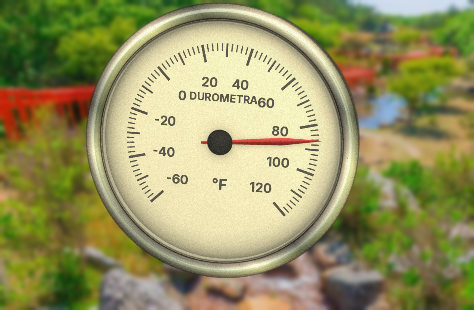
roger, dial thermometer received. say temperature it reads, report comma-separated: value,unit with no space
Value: 86,°F
